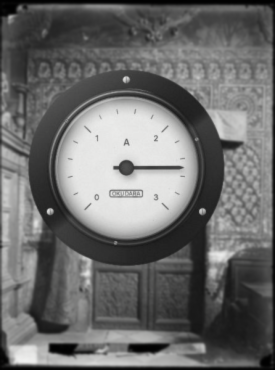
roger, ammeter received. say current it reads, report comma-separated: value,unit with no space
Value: 2.5,A
